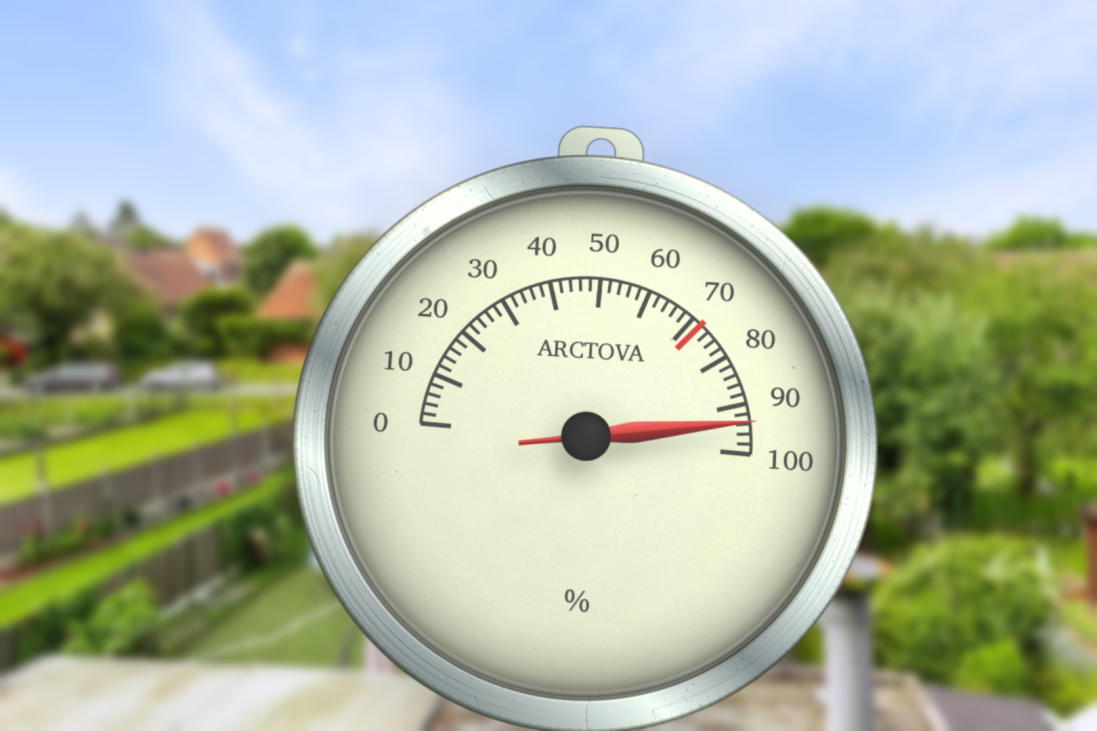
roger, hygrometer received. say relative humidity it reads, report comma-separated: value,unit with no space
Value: 94,%
